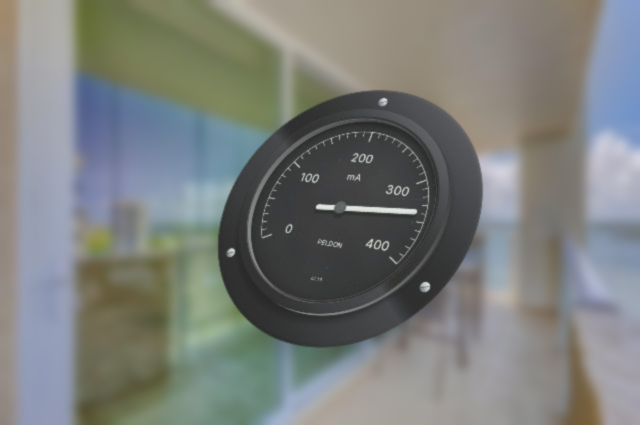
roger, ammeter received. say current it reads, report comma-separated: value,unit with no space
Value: 340,mA
